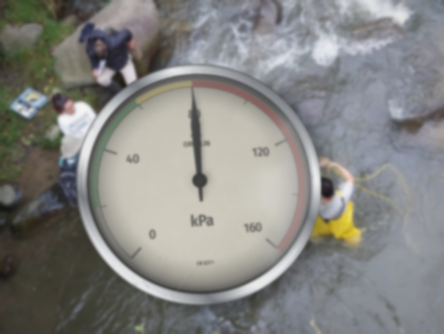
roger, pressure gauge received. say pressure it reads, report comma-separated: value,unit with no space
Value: 80,kPa
